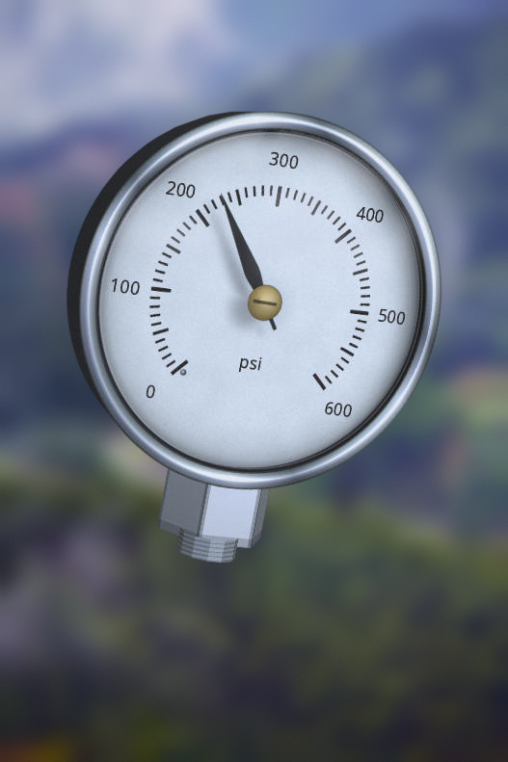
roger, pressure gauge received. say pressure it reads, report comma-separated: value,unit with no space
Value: 230,psi
